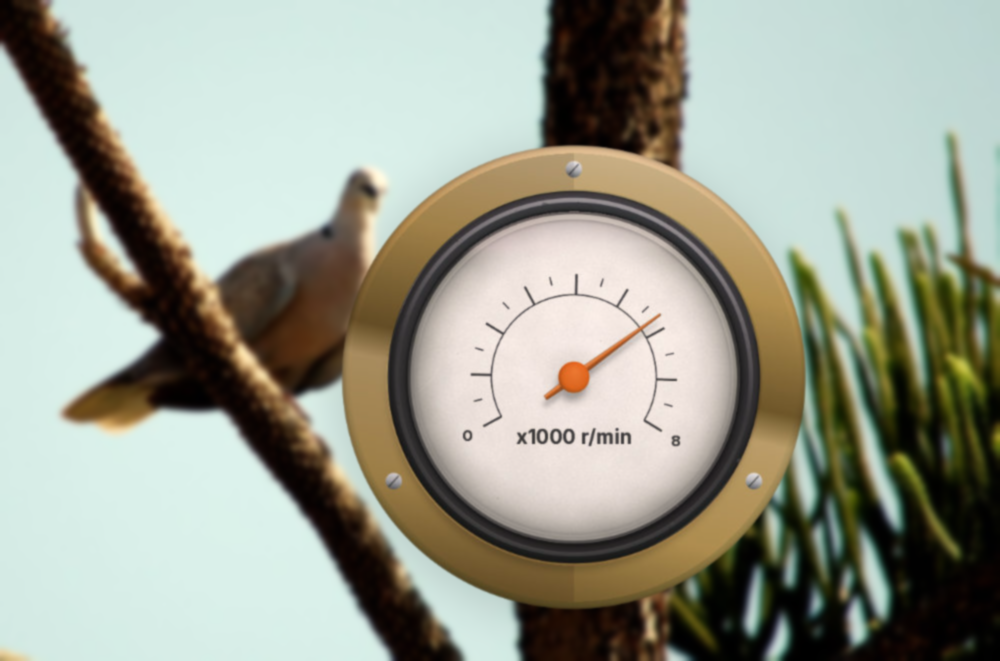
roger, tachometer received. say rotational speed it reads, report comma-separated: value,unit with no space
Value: 5750,rpm
